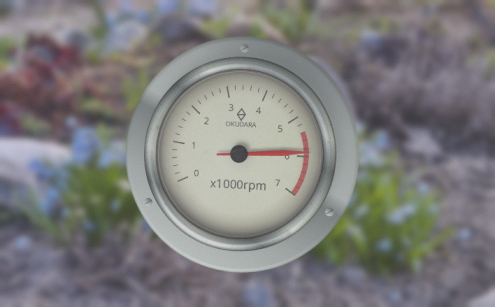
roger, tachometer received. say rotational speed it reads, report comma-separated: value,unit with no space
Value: 5900,rpm
